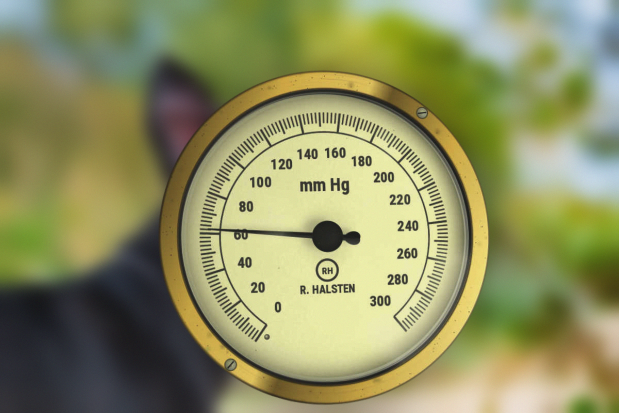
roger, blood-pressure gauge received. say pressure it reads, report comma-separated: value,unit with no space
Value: 62,mmHg
